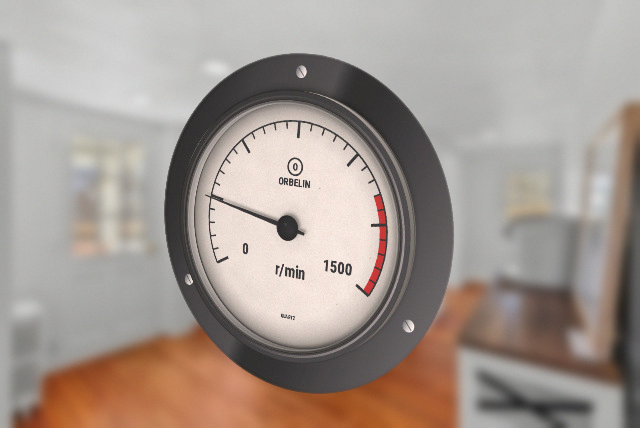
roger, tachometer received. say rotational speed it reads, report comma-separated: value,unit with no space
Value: 250,rpm
